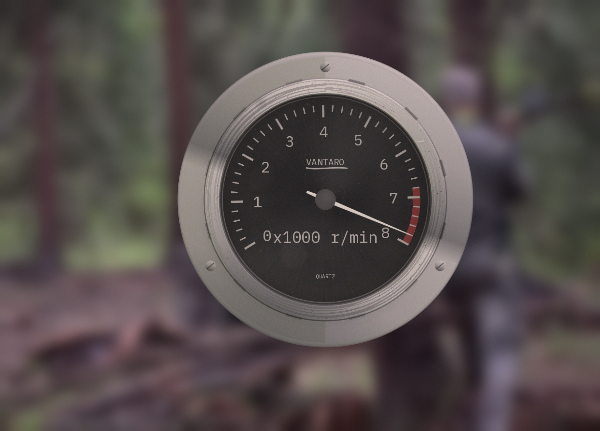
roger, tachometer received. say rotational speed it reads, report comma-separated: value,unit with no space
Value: 7800,rpm
